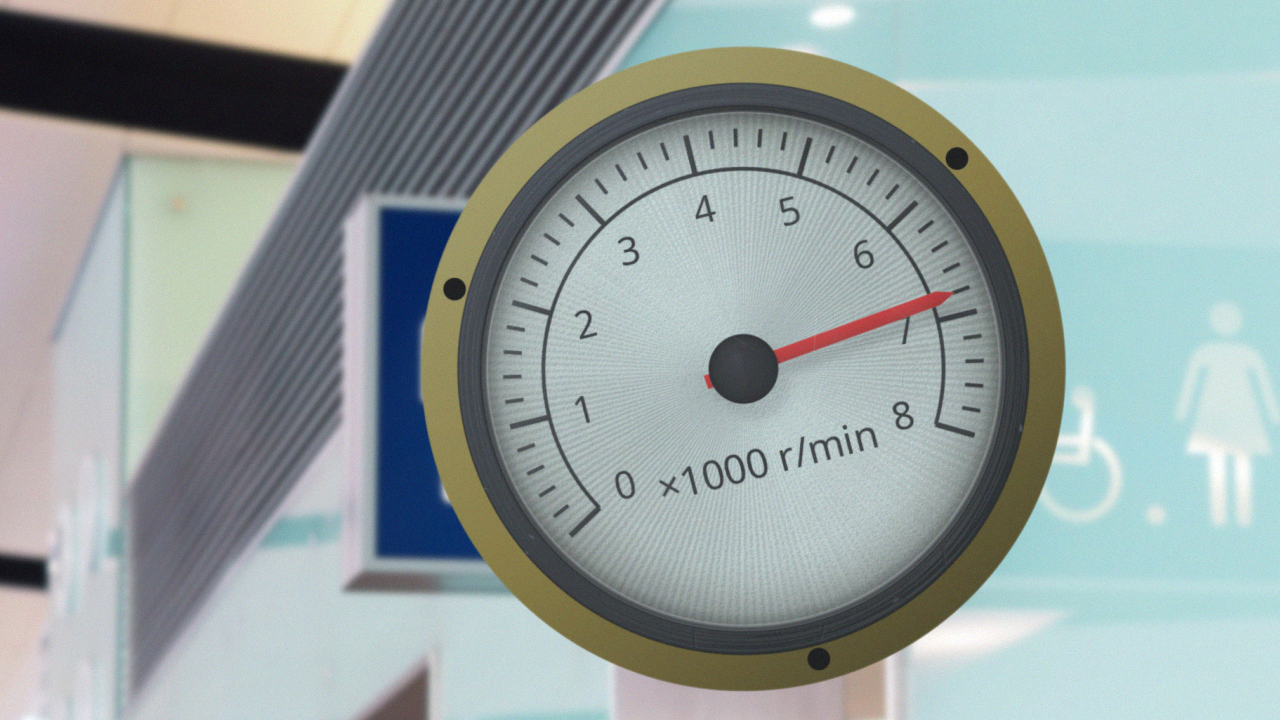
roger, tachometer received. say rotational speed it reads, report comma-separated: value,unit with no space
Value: 6800,rpm
